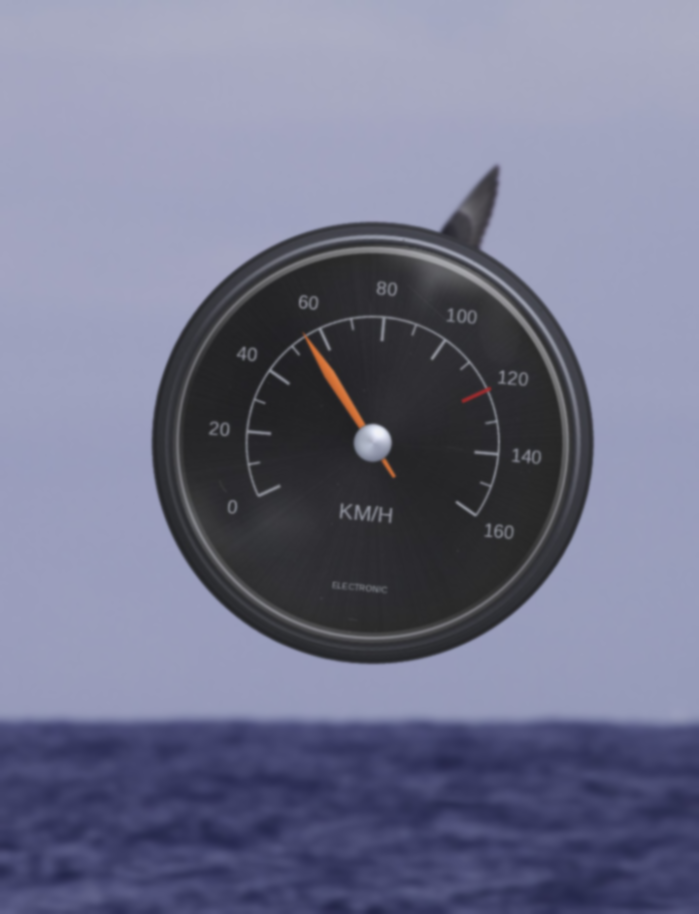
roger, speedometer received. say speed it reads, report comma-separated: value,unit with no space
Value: 55,km/h
